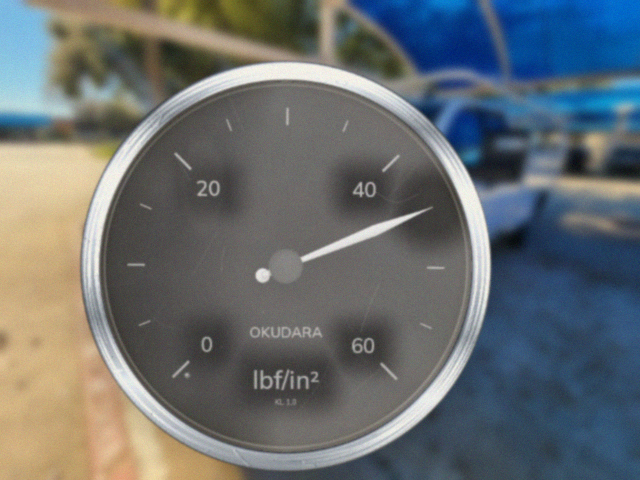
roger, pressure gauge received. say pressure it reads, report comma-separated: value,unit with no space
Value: 45,psi
